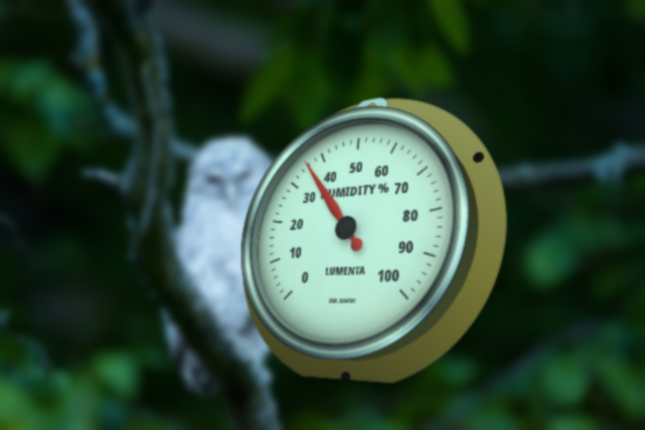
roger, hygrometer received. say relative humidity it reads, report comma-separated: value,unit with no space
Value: 36,%
